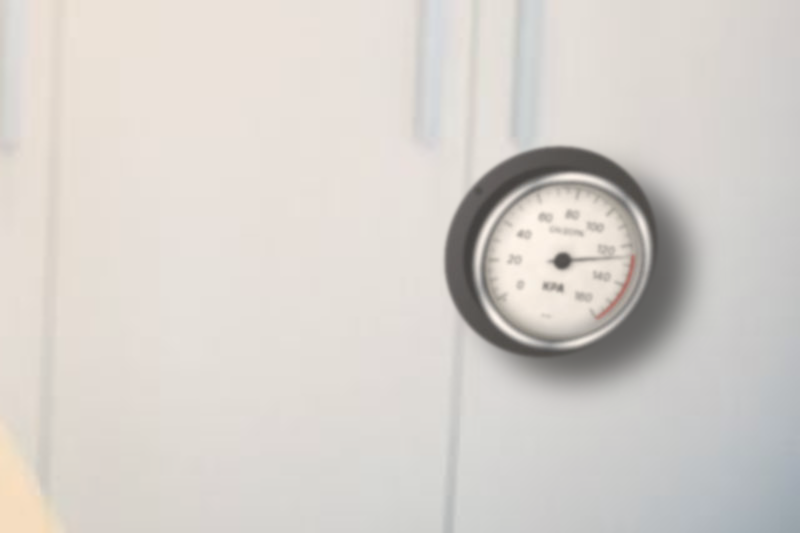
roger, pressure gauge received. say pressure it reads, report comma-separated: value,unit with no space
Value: 125,kPa
